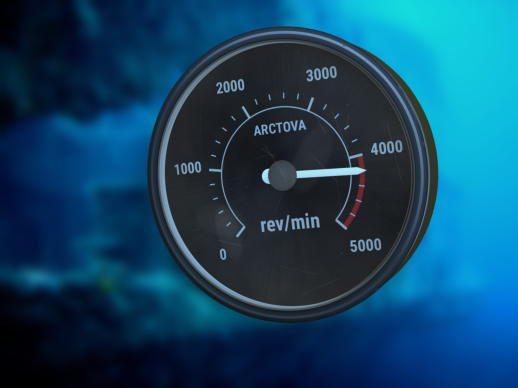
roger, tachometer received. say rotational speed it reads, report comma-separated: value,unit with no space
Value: 4200,rpm
